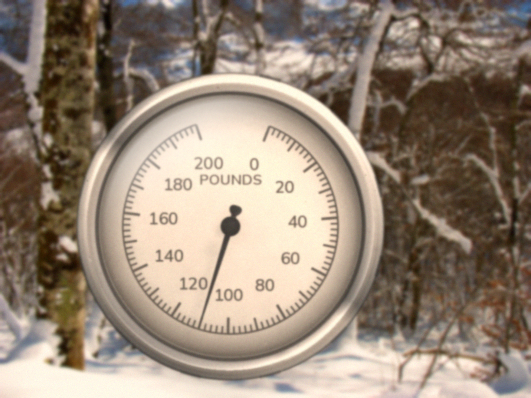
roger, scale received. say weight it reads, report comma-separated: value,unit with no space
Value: 110,lb
